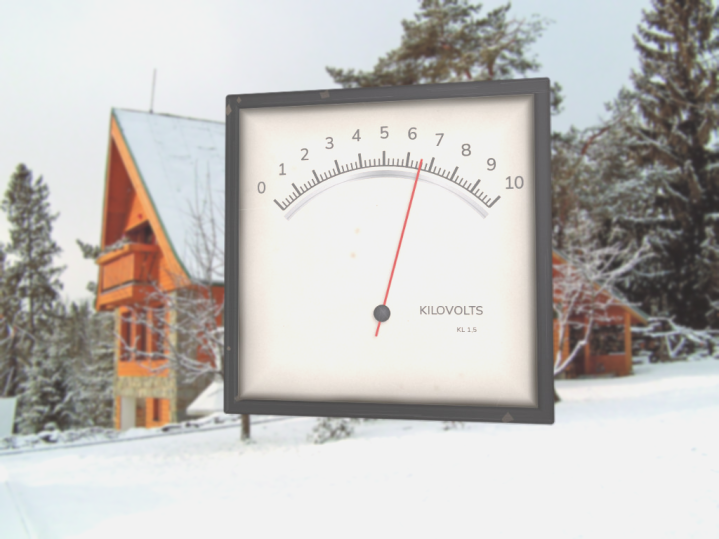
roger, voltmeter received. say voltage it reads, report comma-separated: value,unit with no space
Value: 6.6,kV
